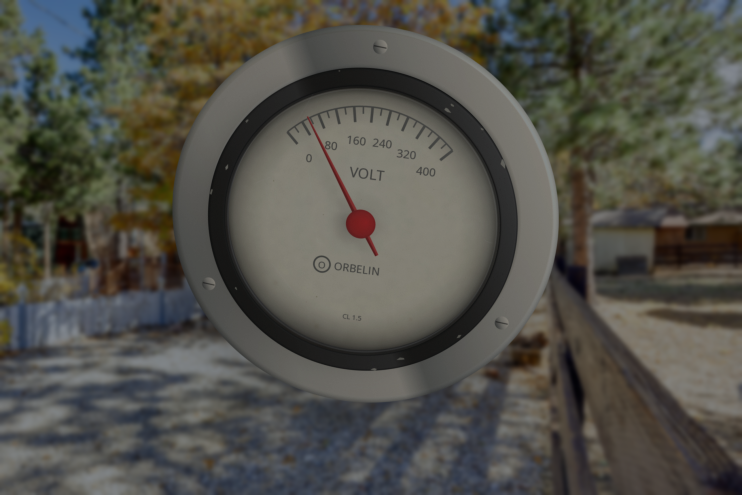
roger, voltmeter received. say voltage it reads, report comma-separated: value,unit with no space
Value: 60,V
